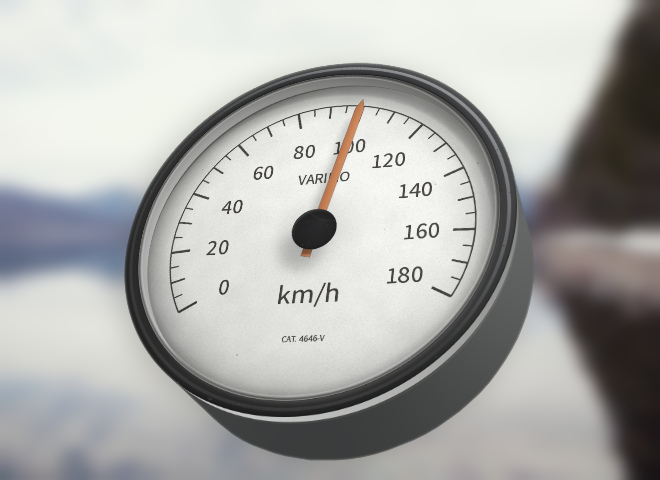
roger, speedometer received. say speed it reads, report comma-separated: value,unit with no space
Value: 100,km/h
